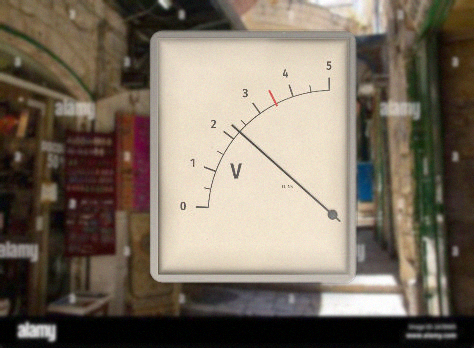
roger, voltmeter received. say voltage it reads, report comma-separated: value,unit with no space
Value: 2.25,V
